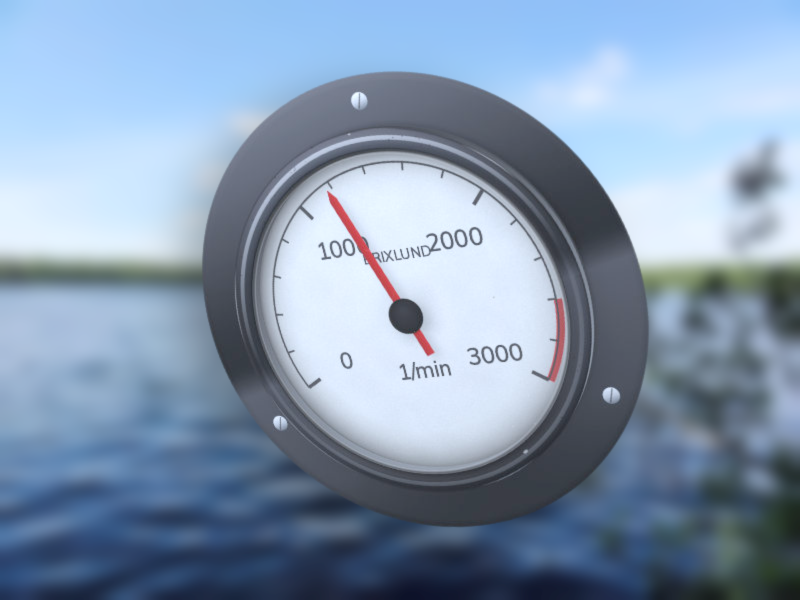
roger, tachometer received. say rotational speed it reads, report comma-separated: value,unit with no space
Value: 1200,rpm
